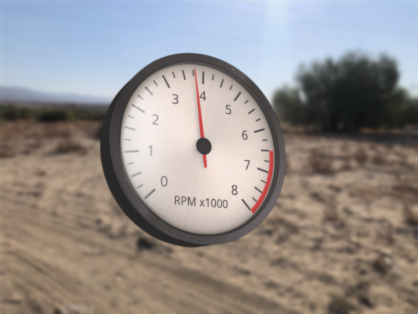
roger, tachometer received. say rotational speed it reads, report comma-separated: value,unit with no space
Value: 3750,rpm
